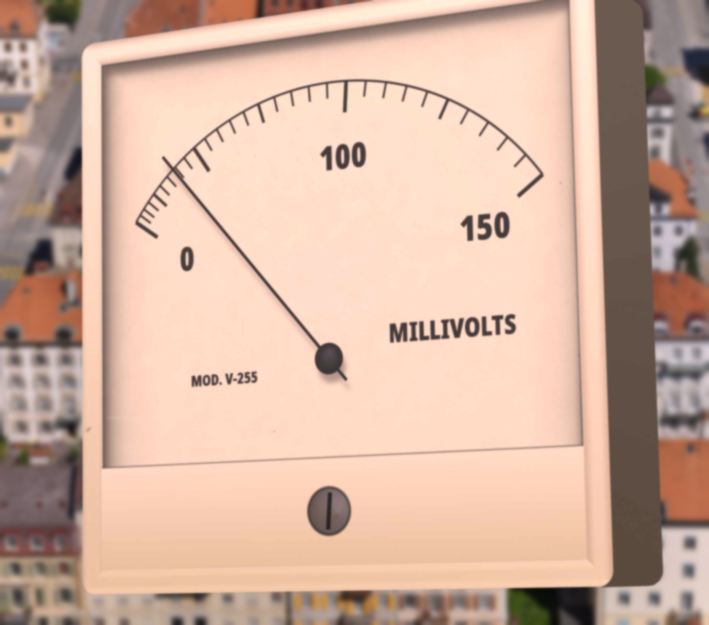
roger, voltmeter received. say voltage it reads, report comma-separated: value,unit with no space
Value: 40,mV
